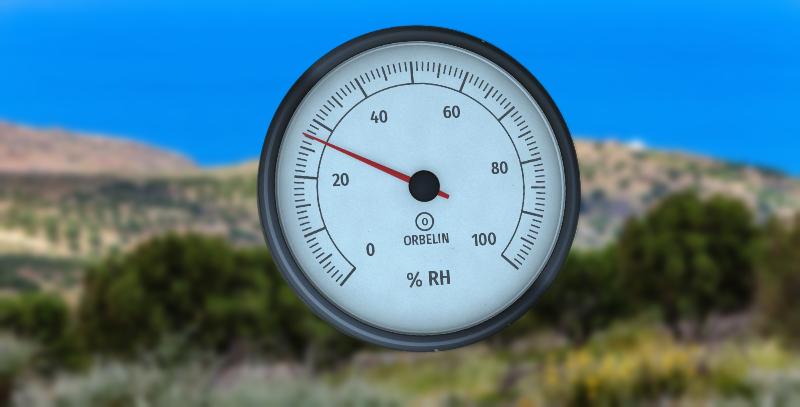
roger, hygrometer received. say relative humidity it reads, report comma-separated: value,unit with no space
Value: 27,%
